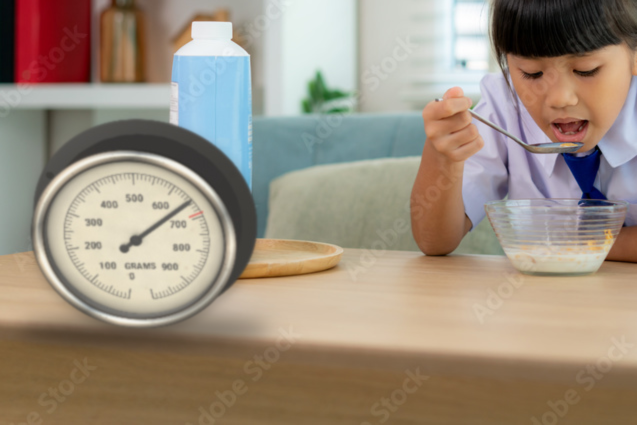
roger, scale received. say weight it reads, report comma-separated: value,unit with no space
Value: 650,g
